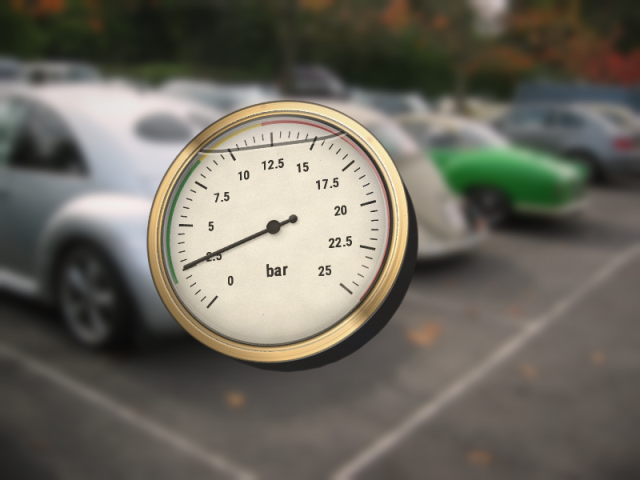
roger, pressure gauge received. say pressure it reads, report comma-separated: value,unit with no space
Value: 2.5,bar
